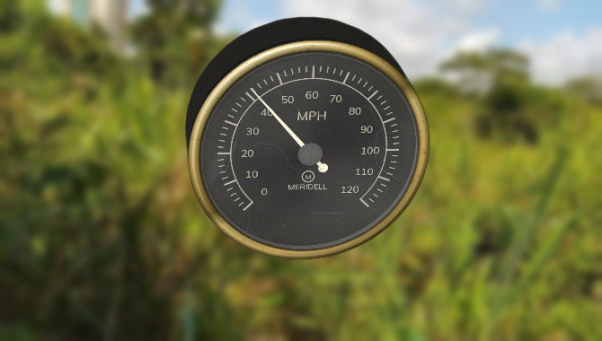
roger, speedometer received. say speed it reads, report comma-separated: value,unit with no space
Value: 42,mph
